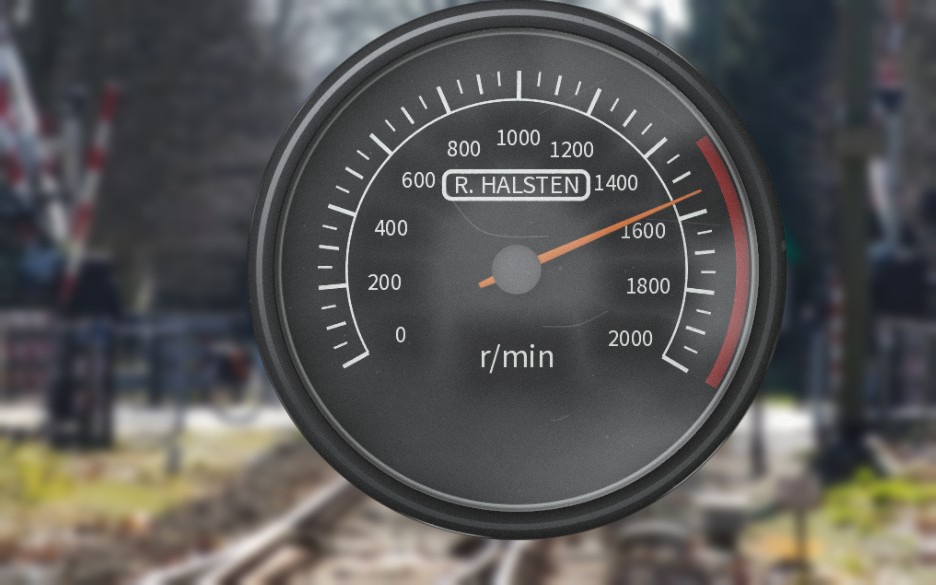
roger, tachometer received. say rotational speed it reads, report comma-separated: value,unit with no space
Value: 1550,rpm
